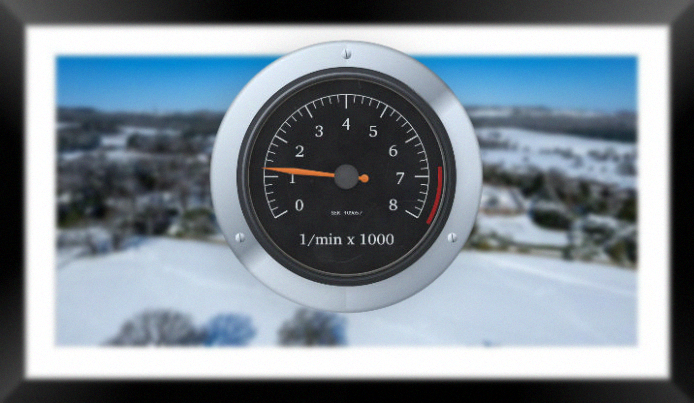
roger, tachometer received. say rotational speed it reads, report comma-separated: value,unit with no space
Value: 1200,rpm
